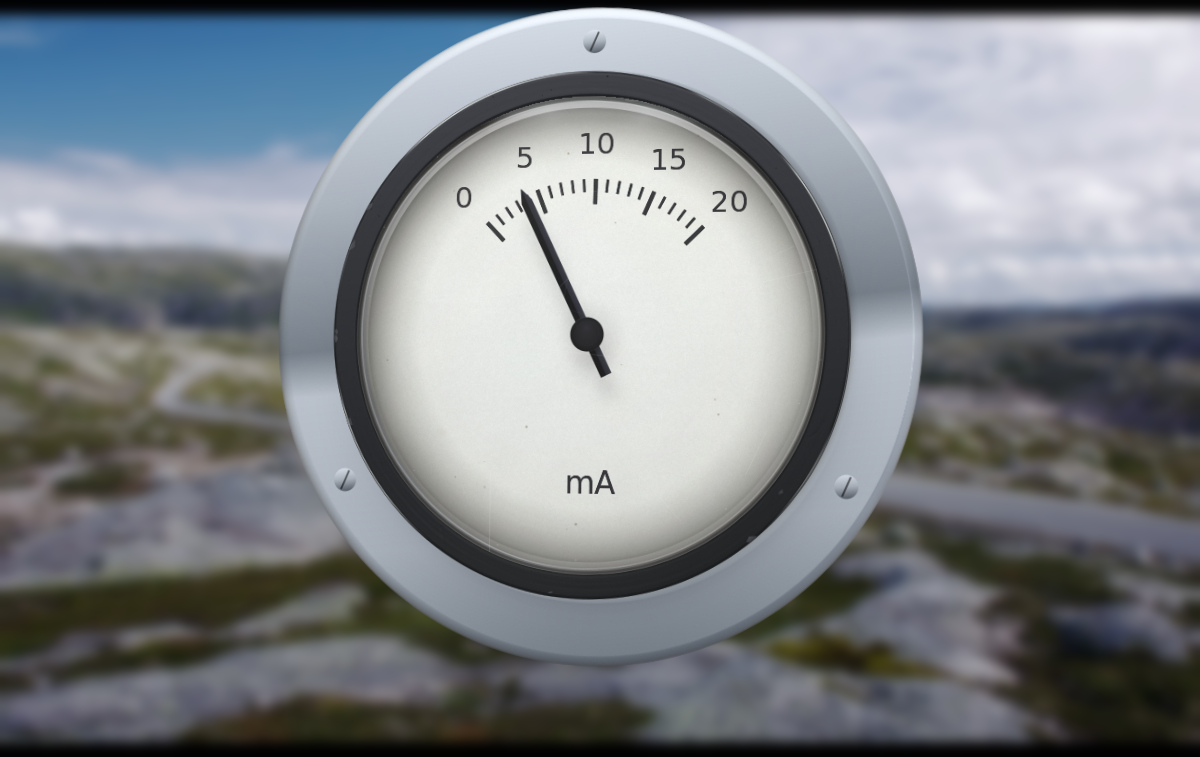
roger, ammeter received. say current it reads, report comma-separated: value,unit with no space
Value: 4,mA
